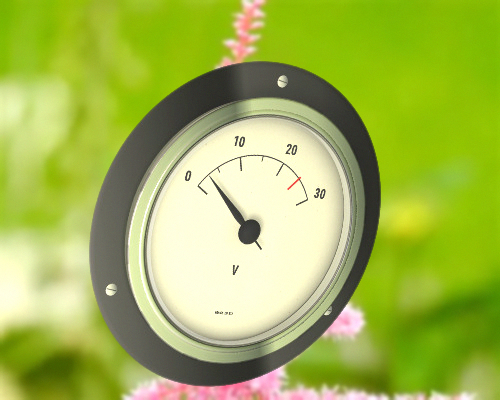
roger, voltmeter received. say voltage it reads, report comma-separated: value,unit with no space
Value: 2.5,V
